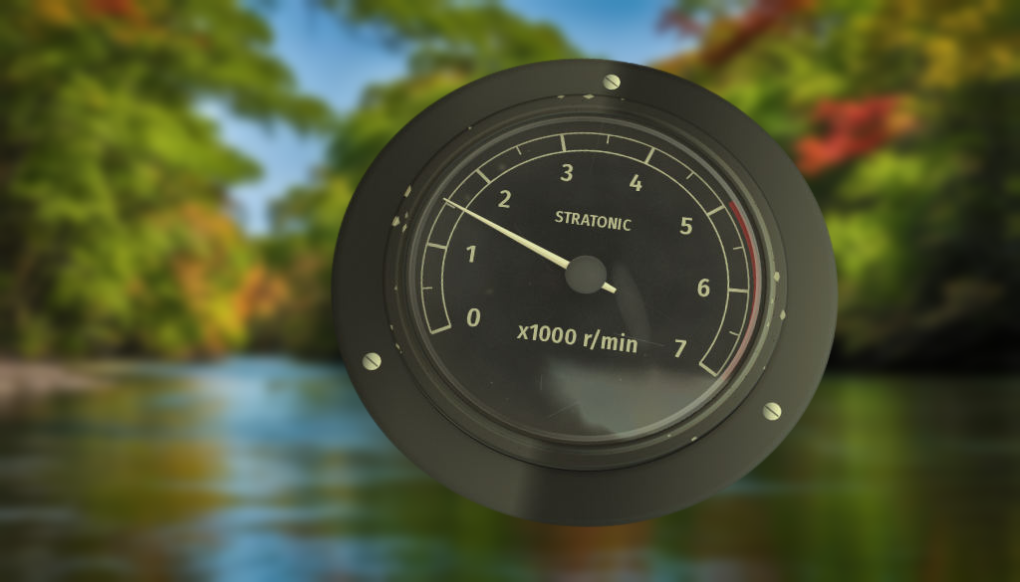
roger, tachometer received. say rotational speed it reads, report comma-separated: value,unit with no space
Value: 1500,rpm
